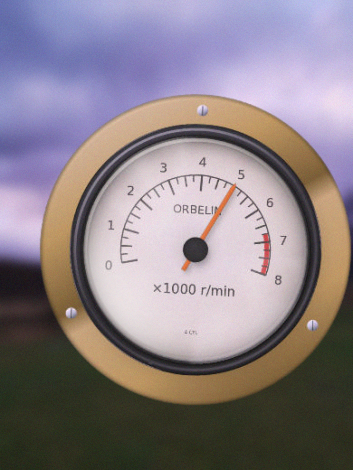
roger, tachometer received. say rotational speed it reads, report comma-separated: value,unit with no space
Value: 5000,rpm
